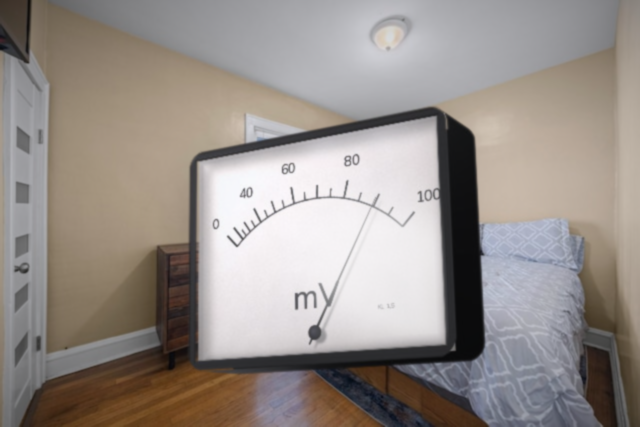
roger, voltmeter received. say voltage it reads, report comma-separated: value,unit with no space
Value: 90,mV
